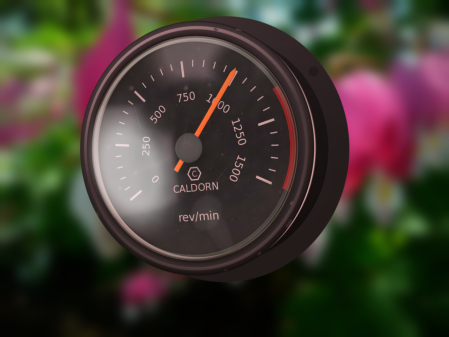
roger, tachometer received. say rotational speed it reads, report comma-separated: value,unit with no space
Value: 1000,rpm
